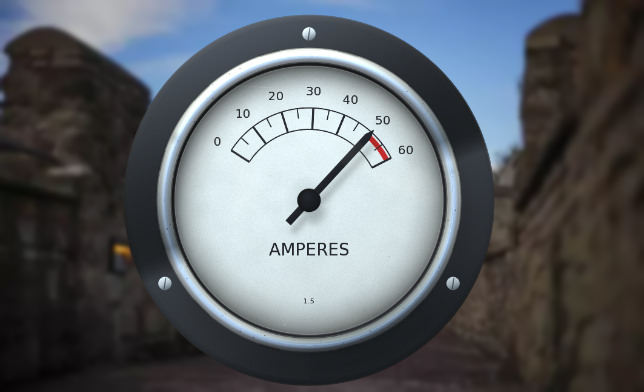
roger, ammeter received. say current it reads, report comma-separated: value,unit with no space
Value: 50,A
